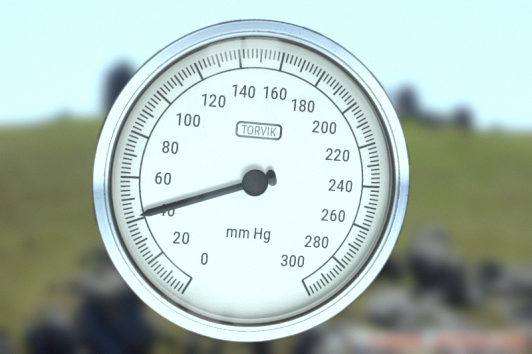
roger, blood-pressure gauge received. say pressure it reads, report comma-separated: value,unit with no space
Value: 42,mmHg
